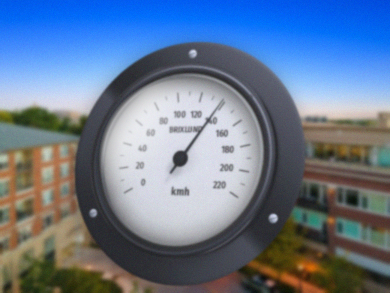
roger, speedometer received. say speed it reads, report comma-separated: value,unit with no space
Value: 140,km/h
